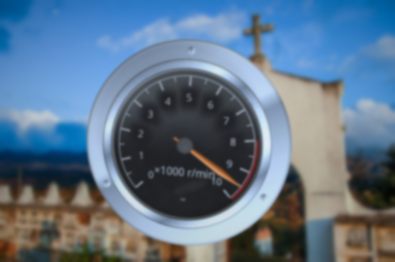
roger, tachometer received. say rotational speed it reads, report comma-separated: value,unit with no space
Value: 9500,rpm
